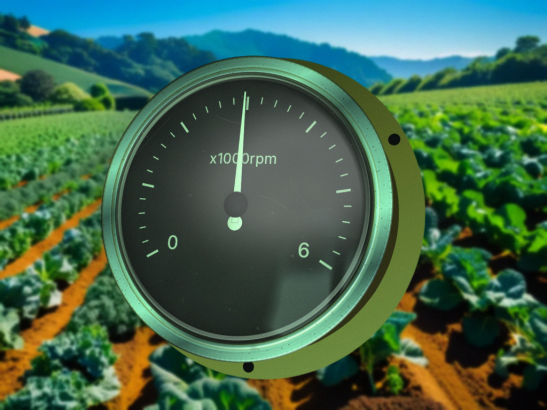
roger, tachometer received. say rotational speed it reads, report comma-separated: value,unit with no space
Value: 3000,rpm
